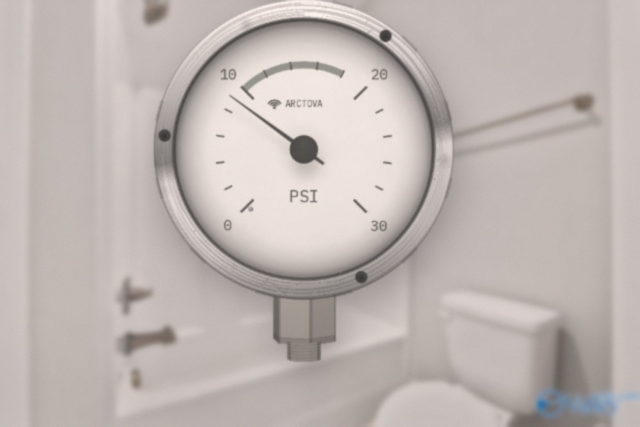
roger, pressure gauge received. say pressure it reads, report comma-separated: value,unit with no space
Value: 9,psi
